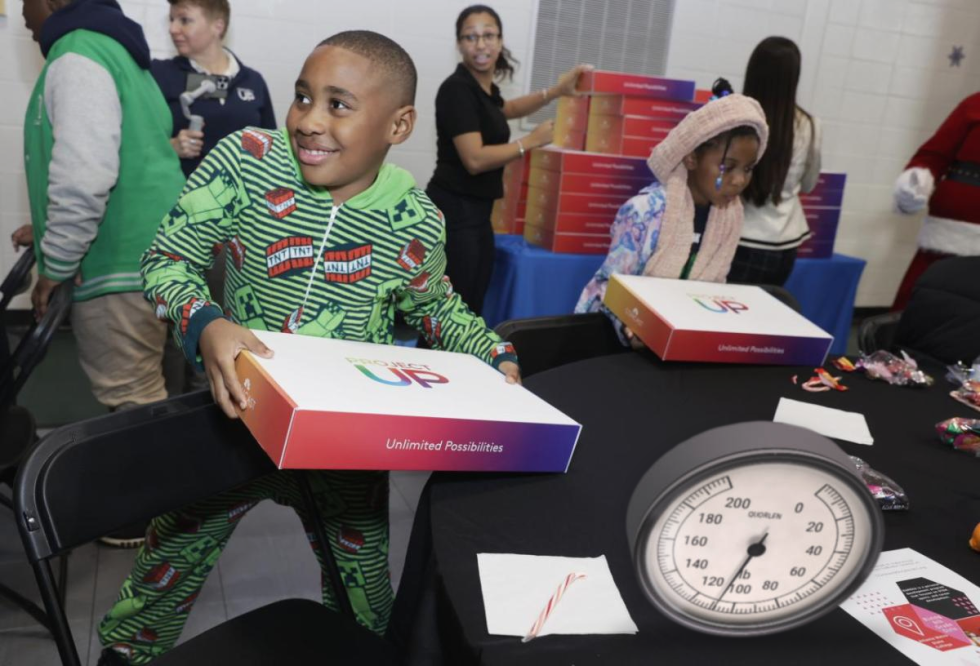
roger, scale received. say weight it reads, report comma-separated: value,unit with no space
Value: 110,lb
